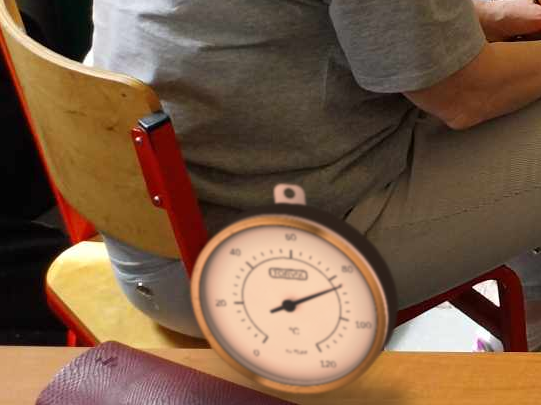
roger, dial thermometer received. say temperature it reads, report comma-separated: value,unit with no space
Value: 84,°C
